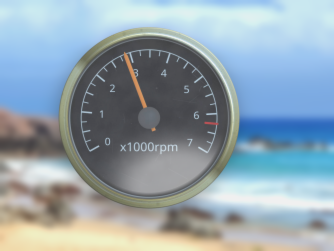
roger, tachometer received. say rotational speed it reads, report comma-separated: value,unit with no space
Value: 2875,rpm
